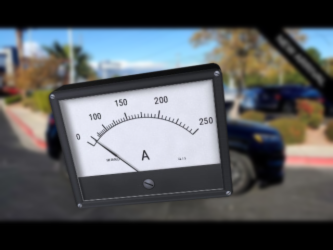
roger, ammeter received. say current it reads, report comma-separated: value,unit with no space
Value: 50,A
